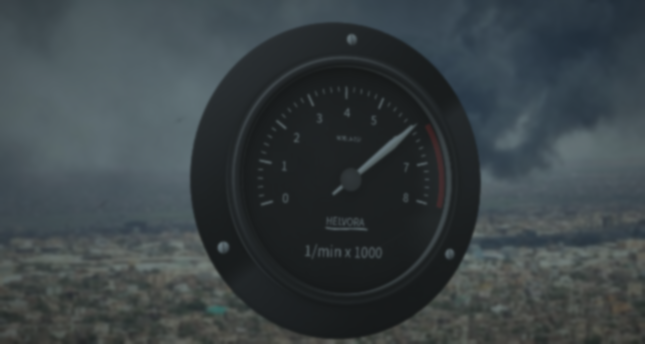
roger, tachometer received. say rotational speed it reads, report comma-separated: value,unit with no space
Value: 6000,rpm
